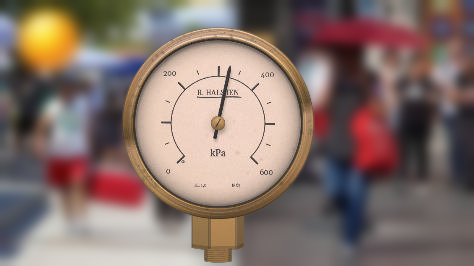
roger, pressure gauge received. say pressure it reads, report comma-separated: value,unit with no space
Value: 325,kPa
